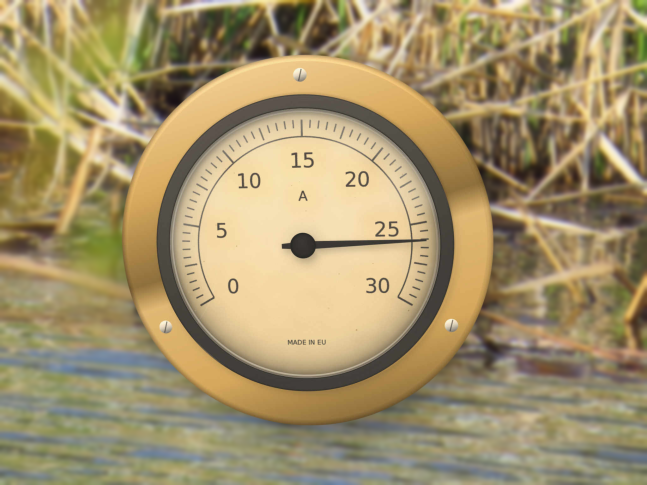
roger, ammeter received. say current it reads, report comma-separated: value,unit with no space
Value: 26,A
